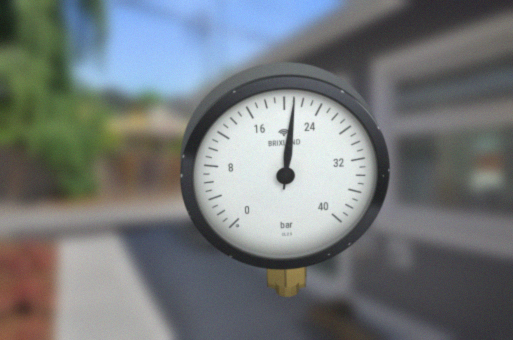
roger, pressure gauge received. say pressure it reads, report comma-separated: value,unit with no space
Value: 21,bar
